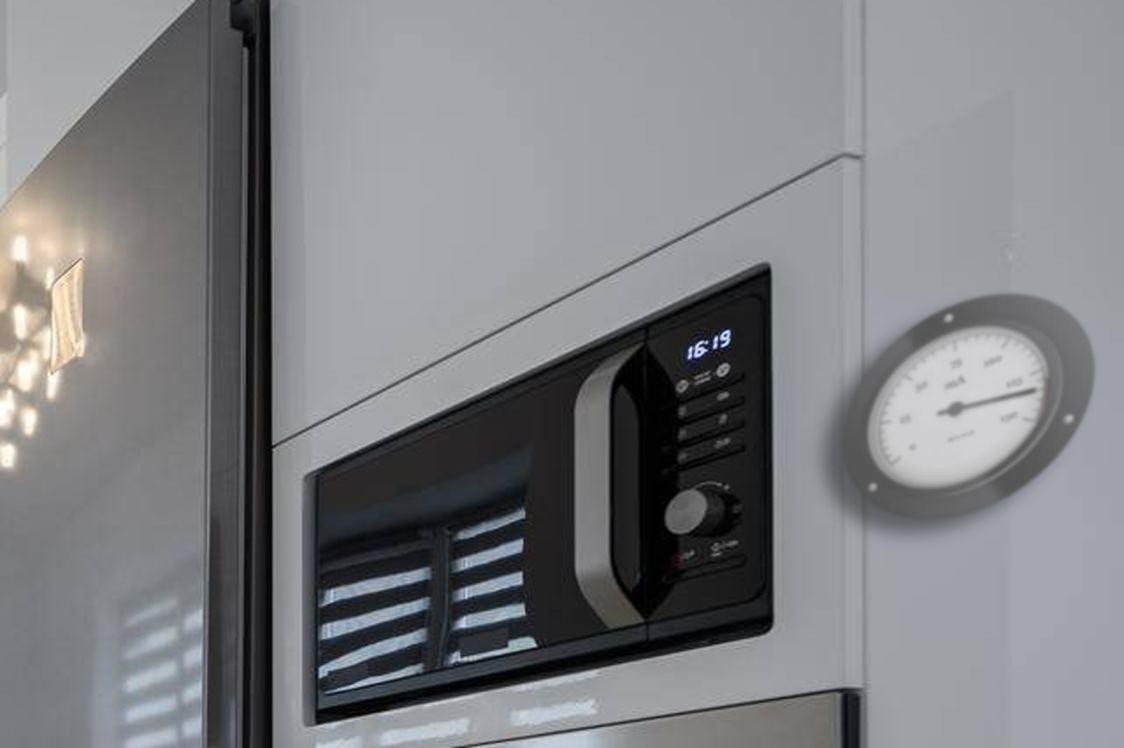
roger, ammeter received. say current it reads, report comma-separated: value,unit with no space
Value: 135,mA
